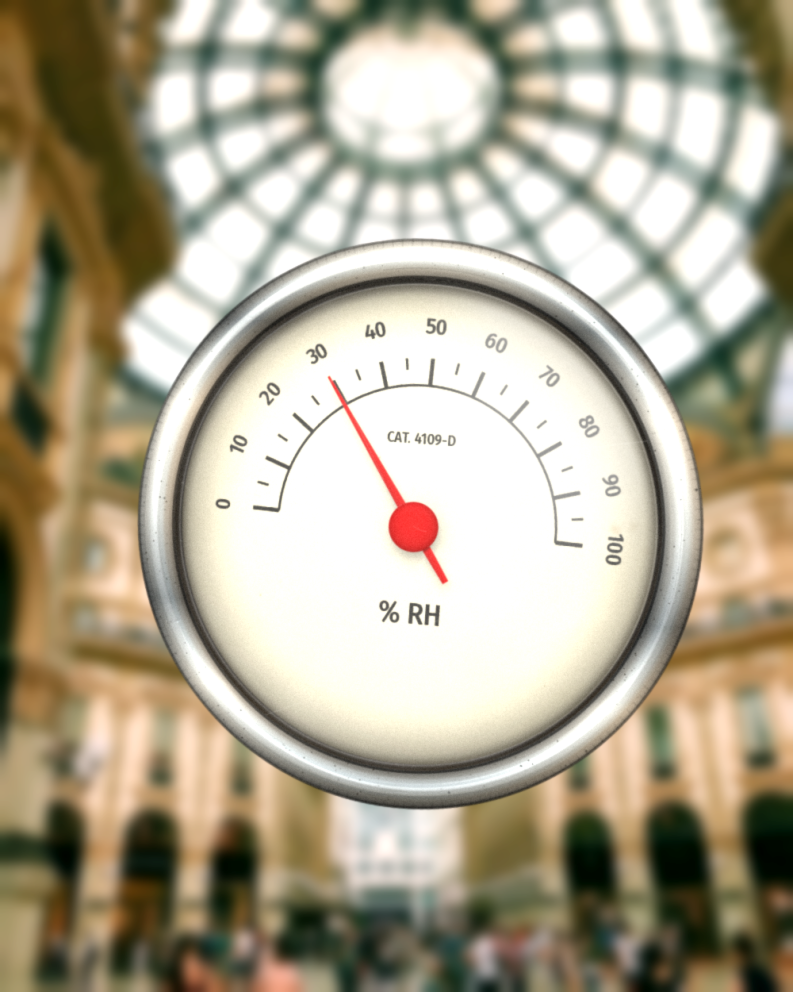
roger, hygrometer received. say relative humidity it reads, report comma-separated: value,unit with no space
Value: 30,%
